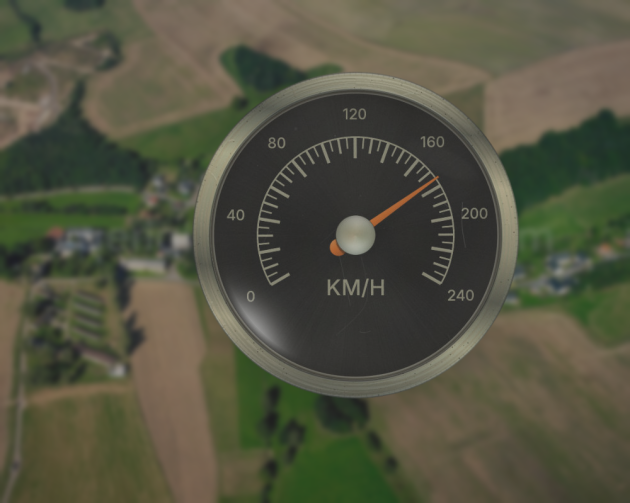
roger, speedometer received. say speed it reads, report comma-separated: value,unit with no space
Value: 175,km/h
